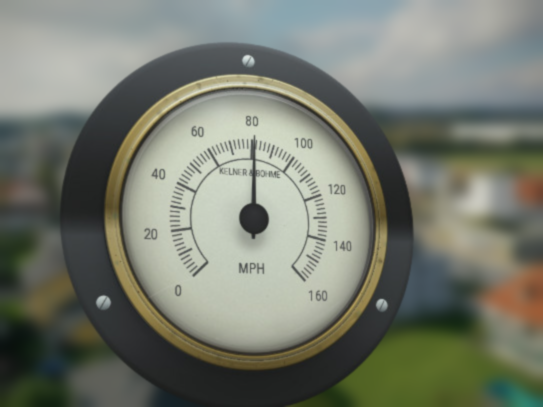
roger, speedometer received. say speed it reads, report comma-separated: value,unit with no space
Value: 80,mph
